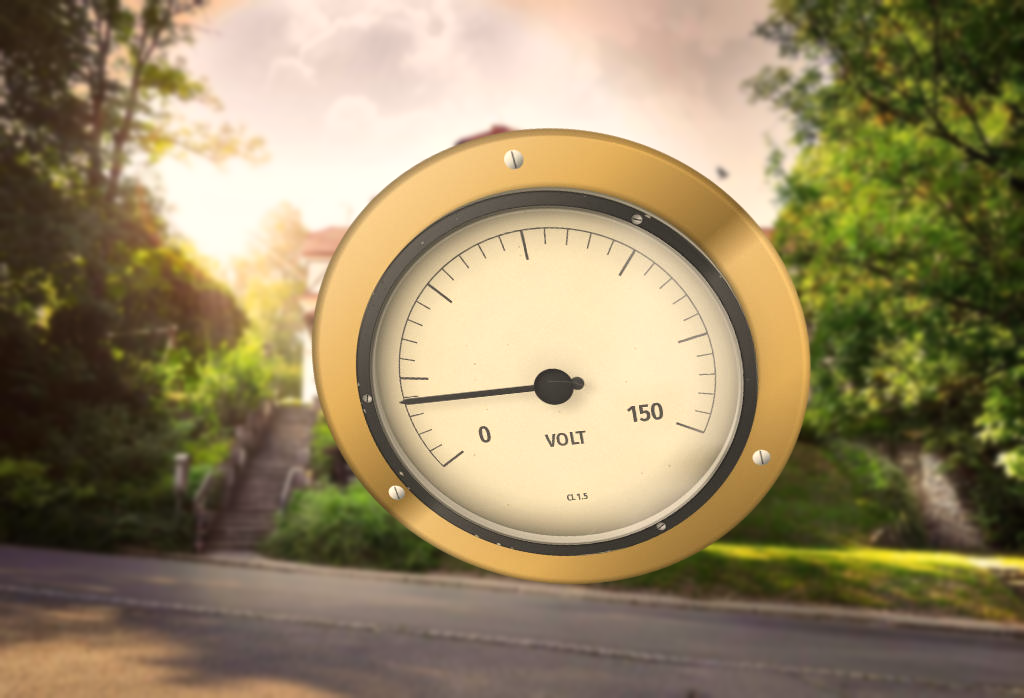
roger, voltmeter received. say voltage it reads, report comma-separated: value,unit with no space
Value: 20,V
